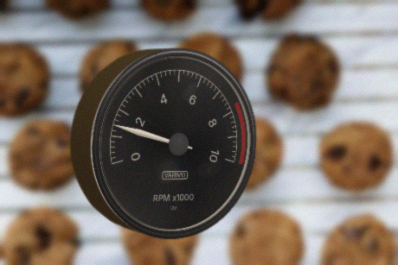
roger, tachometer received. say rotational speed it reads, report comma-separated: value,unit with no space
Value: 1400,rpm
